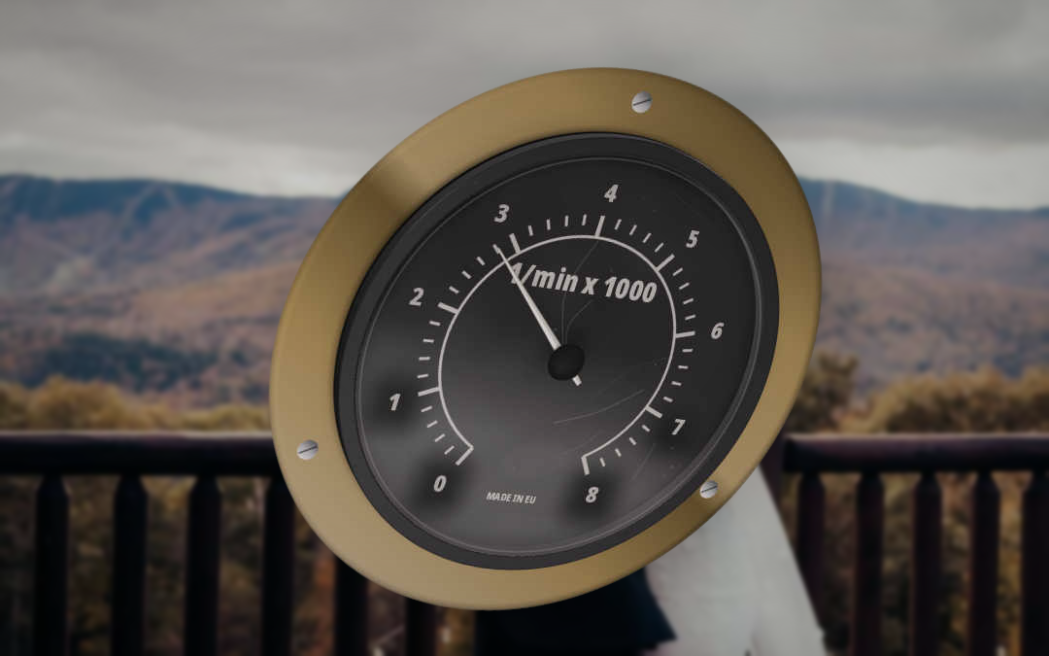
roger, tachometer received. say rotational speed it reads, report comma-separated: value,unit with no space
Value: 2800,rpm
